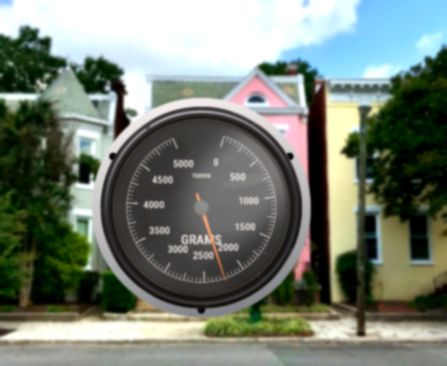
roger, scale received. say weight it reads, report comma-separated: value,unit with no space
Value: 2250,g
